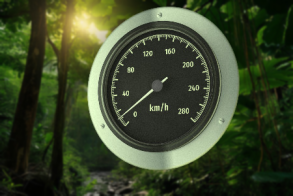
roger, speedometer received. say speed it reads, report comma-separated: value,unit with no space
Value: 10,km/h
